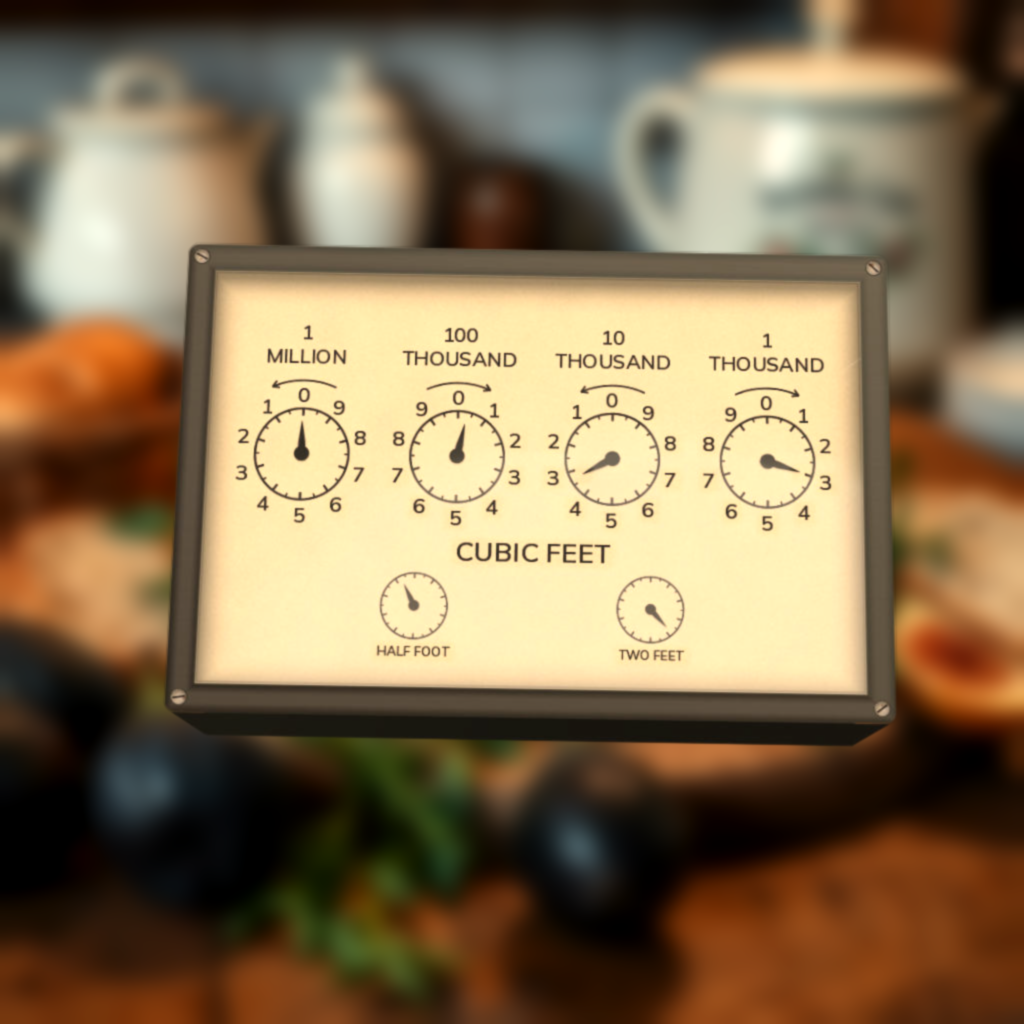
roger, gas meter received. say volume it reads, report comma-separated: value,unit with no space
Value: 3300,ft³
